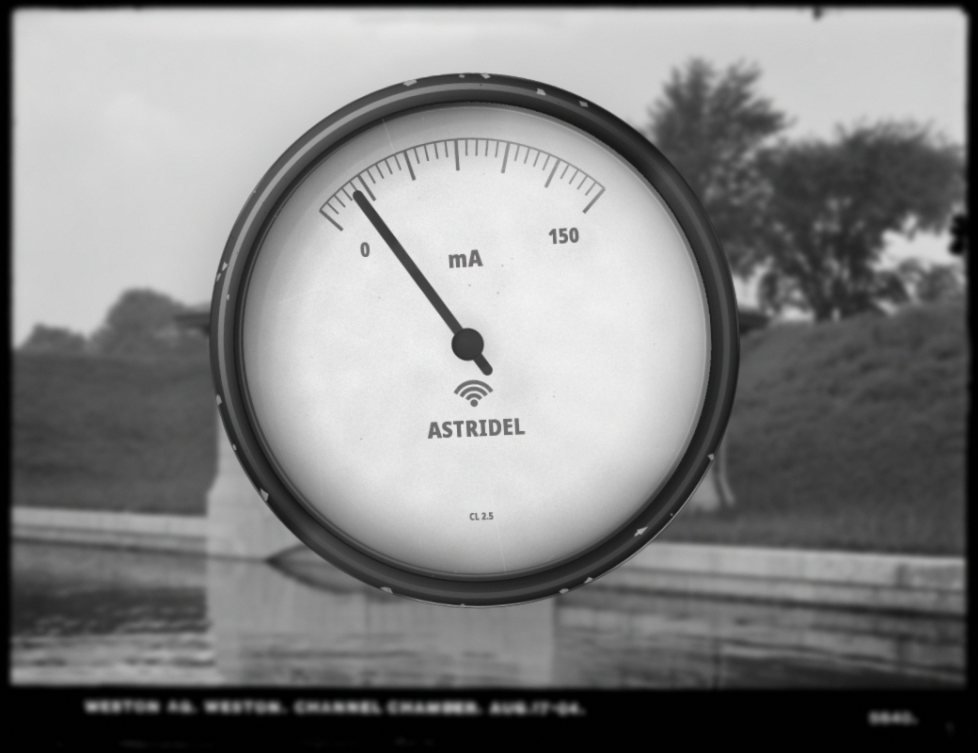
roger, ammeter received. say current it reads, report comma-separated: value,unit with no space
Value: 20,mA
